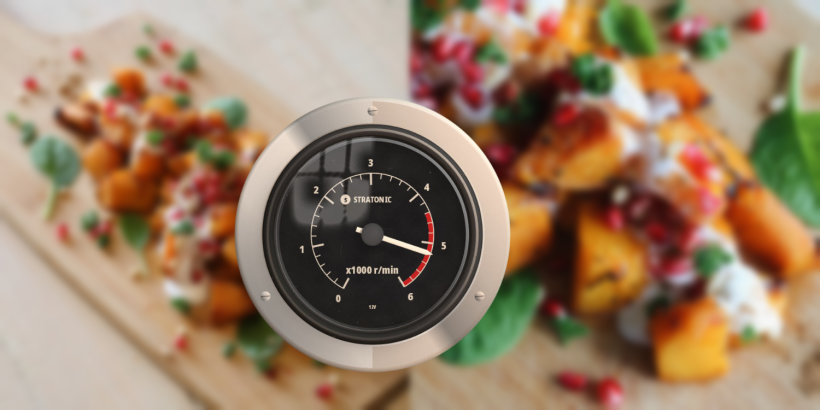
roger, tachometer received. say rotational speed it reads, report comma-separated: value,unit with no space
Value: 5200,rpm
